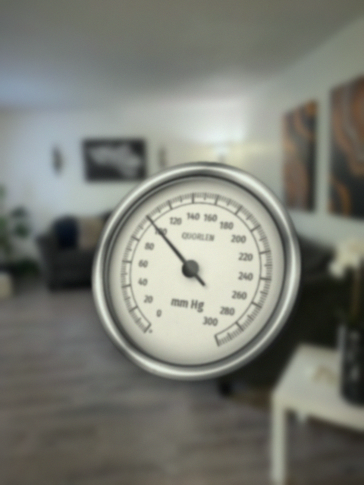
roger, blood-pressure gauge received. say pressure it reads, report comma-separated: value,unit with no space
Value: 100,mmHg
